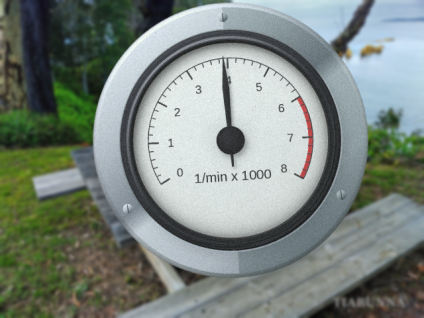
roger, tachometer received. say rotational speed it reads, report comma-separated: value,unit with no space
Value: 3900,rpm
